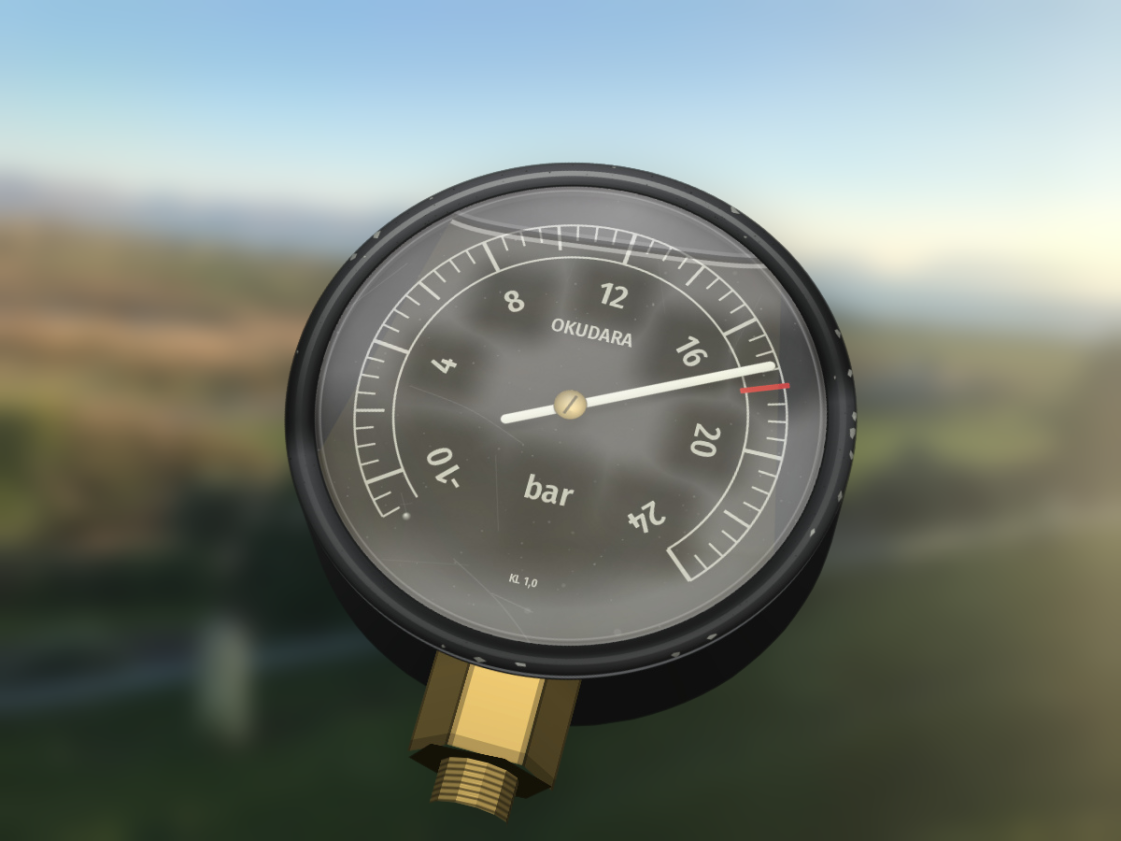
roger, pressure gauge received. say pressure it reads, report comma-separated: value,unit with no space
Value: 17.5,bar
